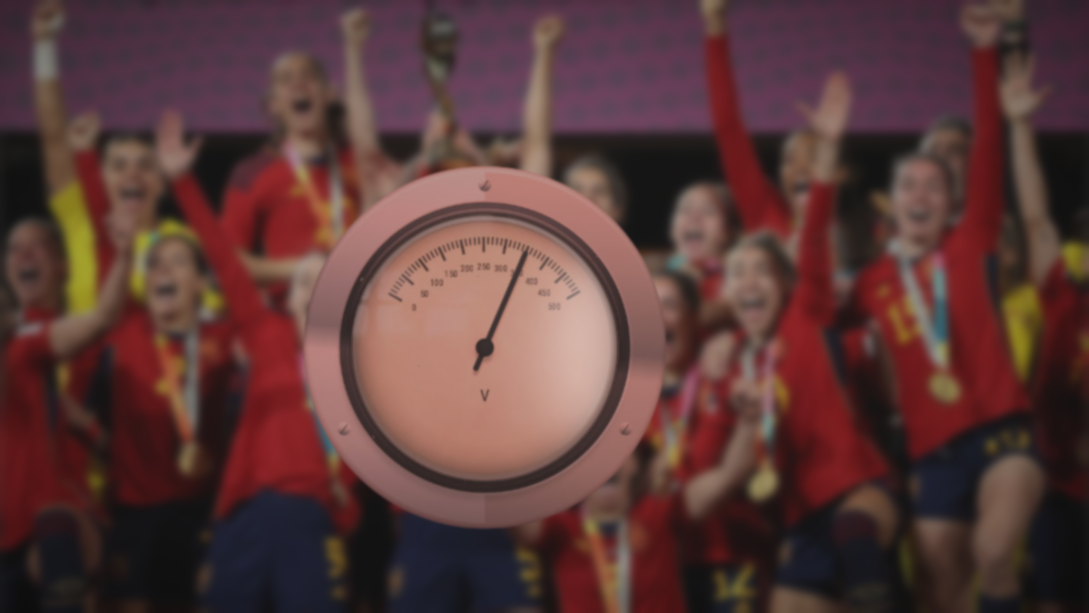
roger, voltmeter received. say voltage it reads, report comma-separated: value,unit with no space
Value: 350,V
